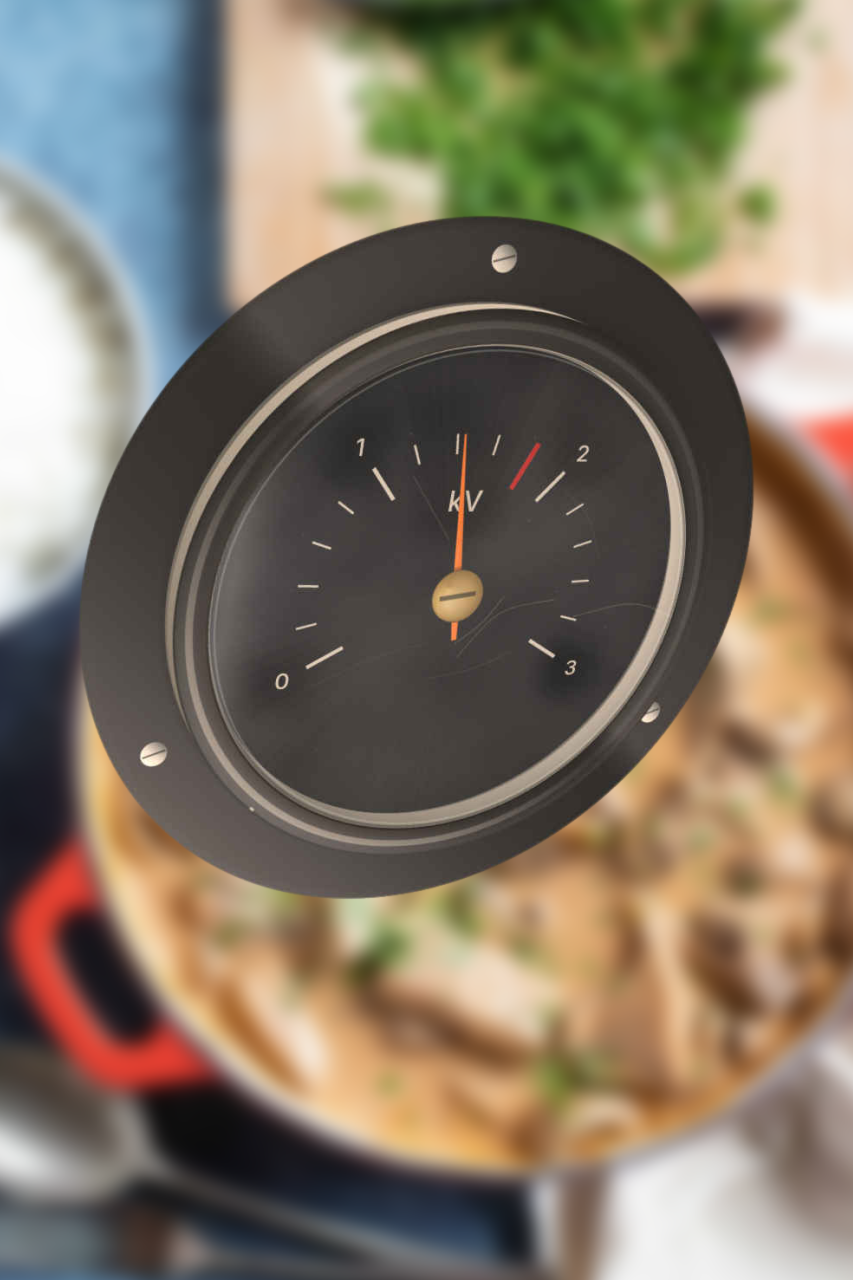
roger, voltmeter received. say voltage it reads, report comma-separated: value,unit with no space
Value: 1.4,kV
